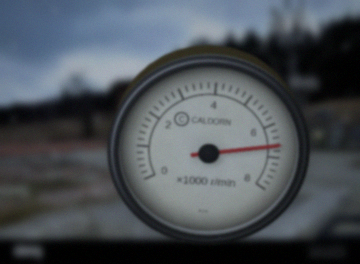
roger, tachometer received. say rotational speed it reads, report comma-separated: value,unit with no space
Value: 6600,rpm
